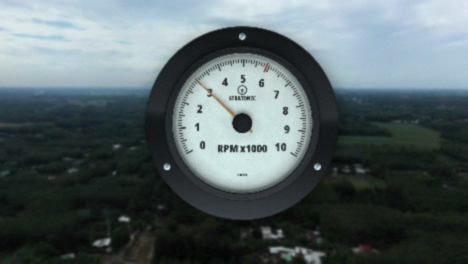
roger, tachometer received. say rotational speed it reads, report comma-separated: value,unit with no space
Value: 3000,rpm
